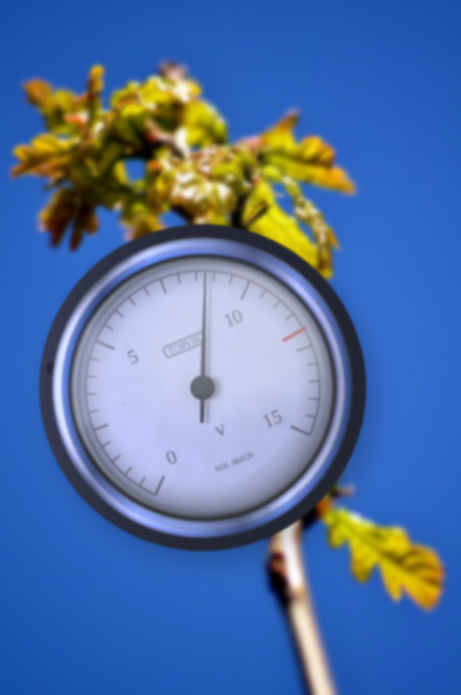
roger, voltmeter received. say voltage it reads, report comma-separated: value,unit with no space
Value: 8.75,V
